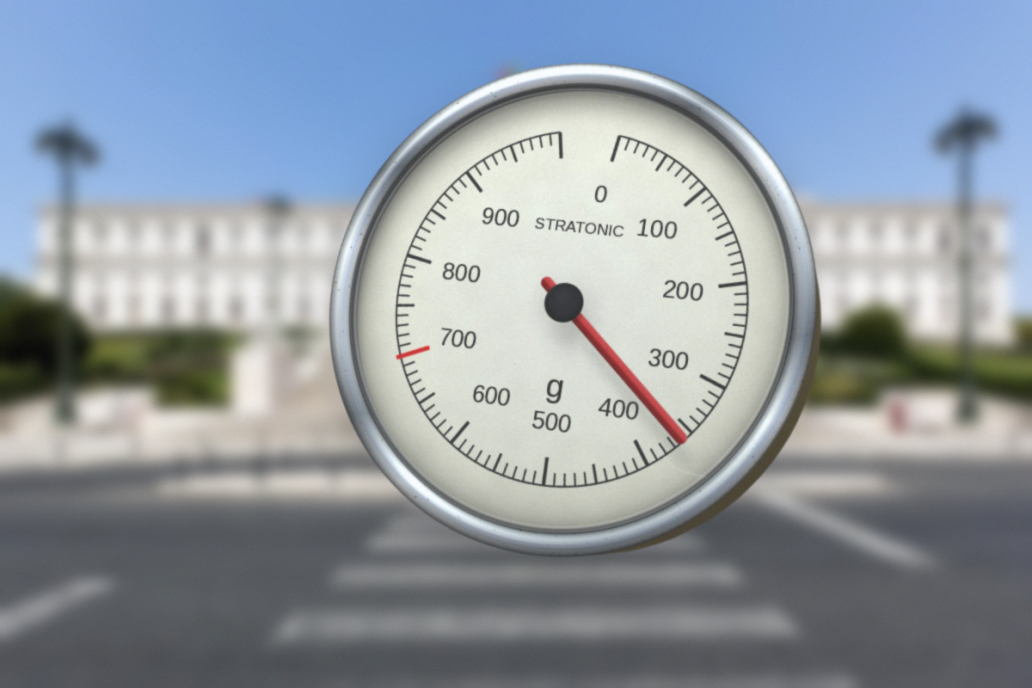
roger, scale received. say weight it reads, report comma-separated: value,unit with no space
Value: 360,g
